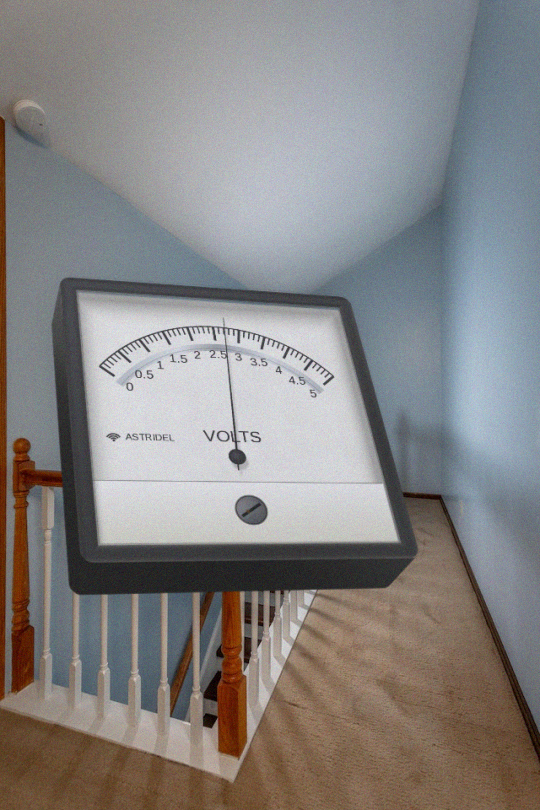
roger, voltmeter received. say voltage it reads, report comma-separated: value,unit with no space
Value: 2.7,V
